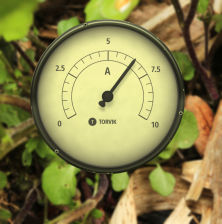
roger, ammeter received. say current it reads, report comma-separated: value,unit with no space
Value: 6.5,A
